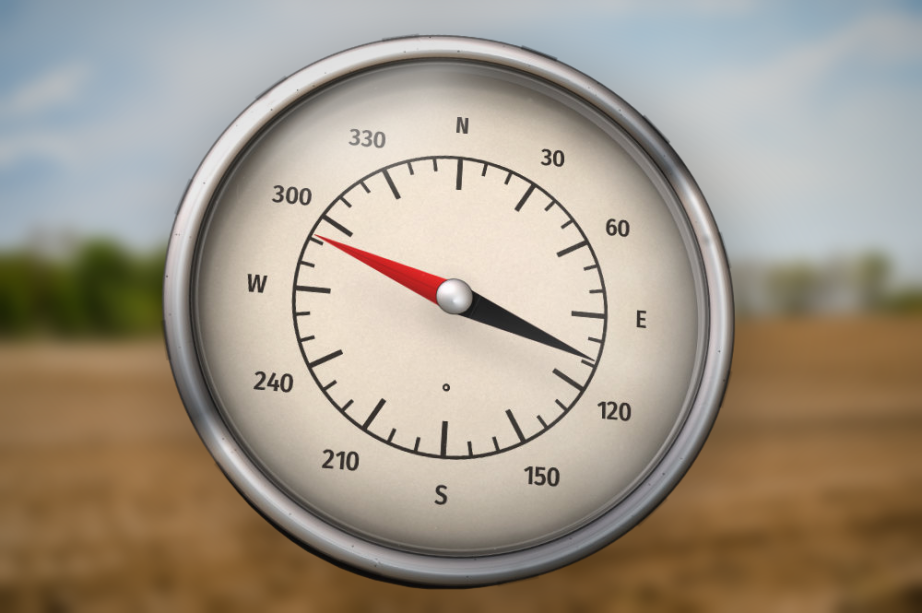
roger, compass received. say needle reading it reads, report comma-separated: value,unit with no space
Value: 290,°
